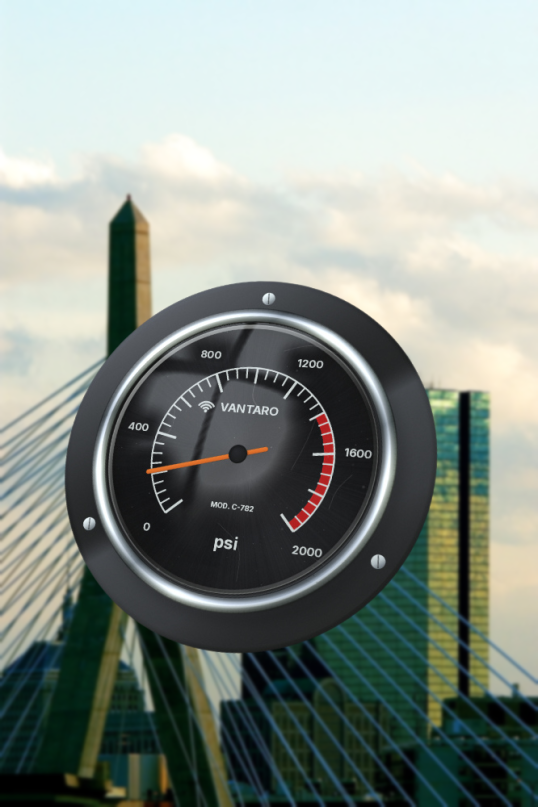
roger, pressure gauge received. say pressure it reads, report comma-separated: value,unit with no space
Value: 200,psi
